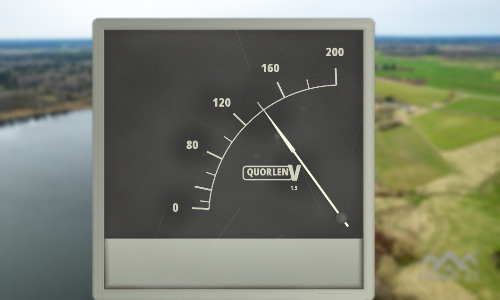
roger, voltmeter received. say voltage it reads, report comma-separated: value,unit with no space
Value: 140,V
